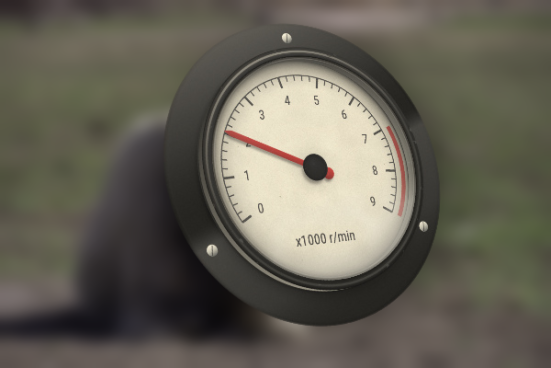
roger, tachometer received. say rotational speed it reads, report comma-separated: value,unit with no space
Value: 2000,rpm
